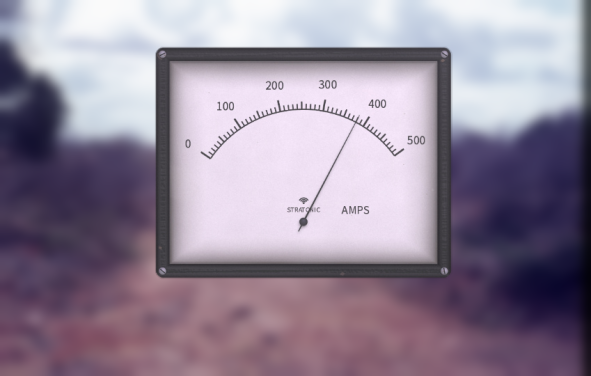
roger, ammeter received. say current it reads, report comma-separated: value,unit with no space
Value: 380,A
